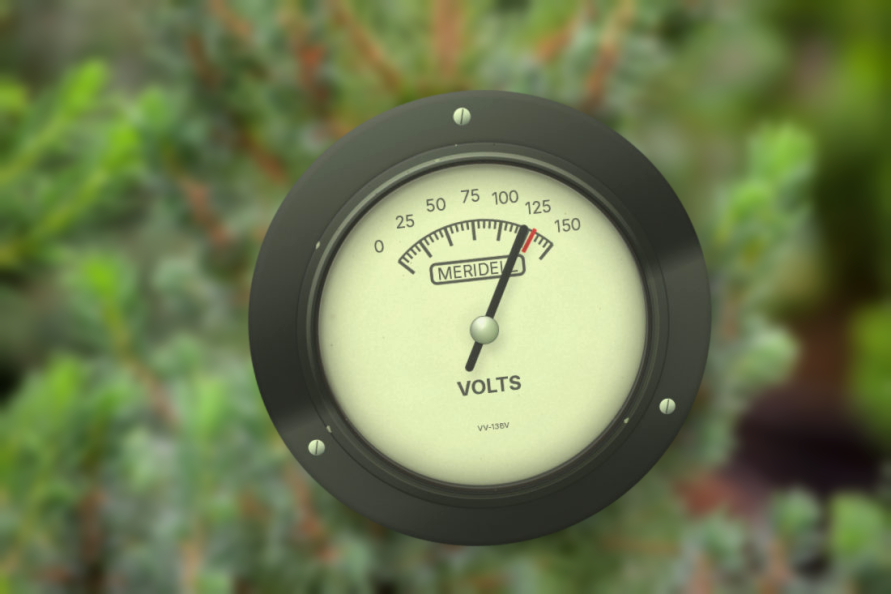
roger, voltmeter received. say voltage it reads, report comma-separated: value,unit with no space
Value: 120,V
